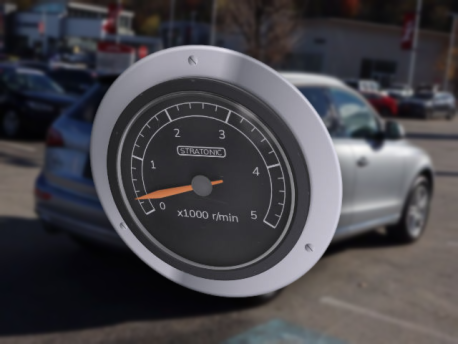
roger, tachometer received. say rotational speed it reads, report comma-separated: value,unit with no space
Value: 300,rpm
